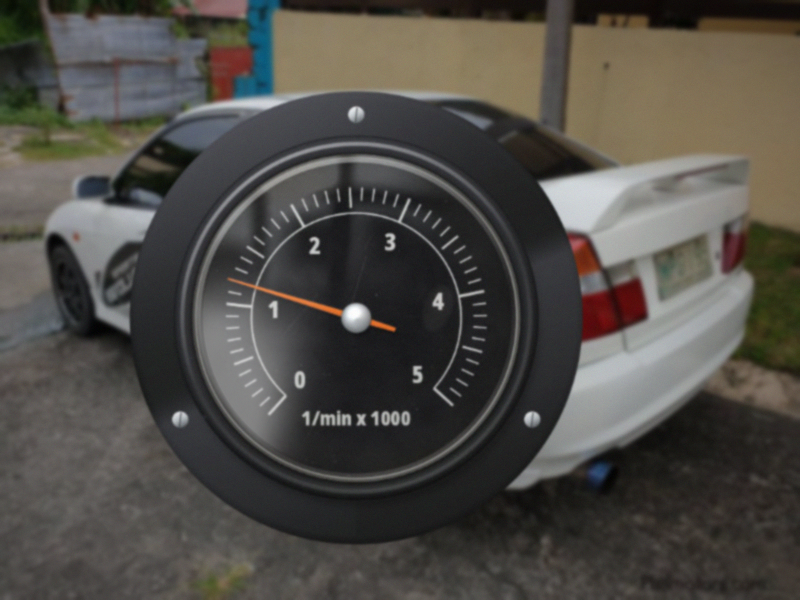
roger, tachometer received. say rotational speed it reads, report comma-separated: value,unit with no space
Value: 1200,rpm
